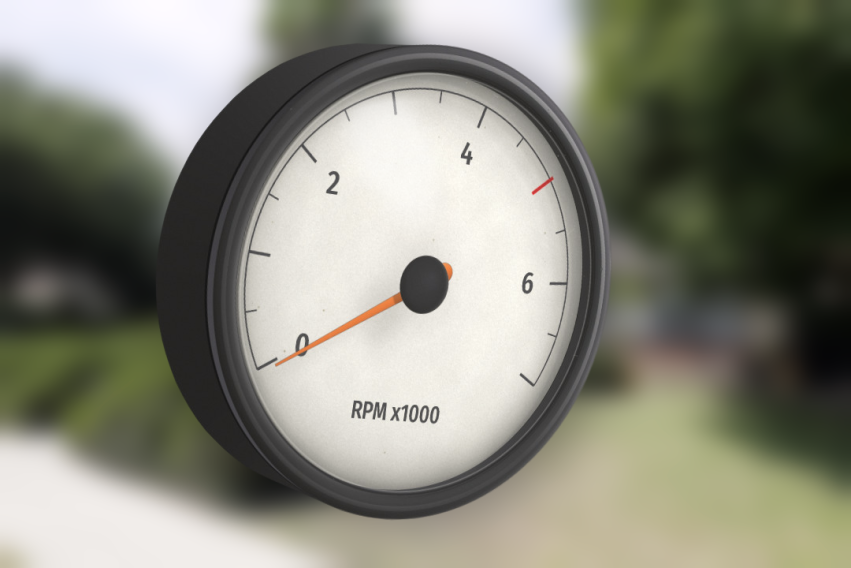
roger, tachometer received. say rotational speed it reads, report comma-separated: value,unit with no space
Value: 0,rpm
